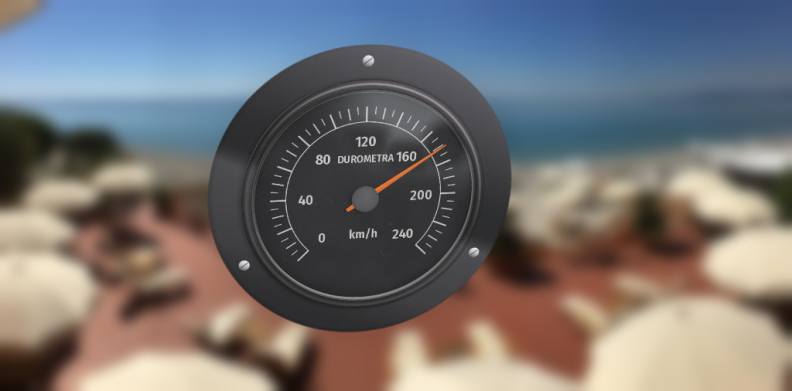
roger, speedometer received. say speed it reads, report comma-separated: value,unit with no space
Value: 170,km/h
